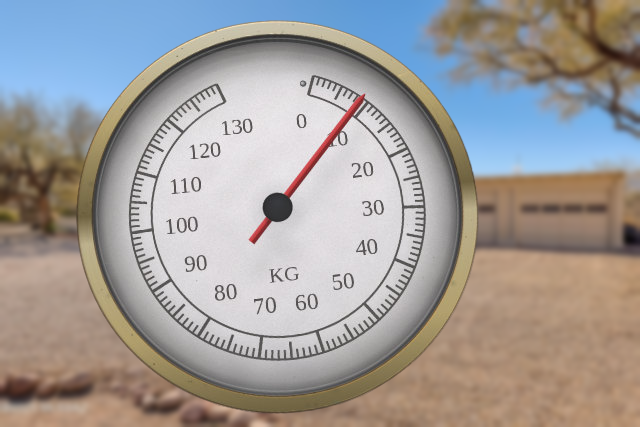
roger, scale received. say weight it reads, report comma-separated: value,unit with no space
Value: 9,kg
